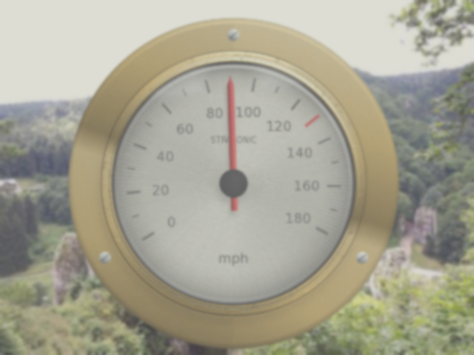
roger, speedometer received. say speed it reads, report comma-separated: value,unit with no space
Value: 90,mph
